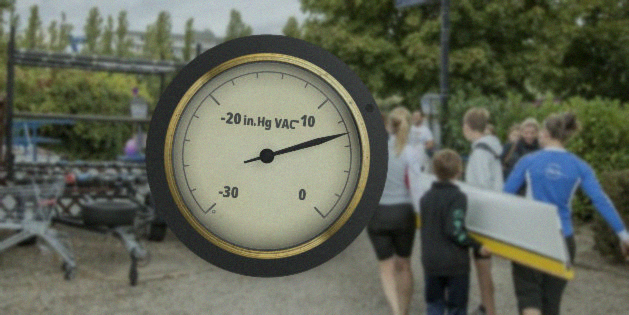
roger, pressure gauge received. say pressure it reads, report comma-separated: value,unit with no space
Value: -7,inHg
